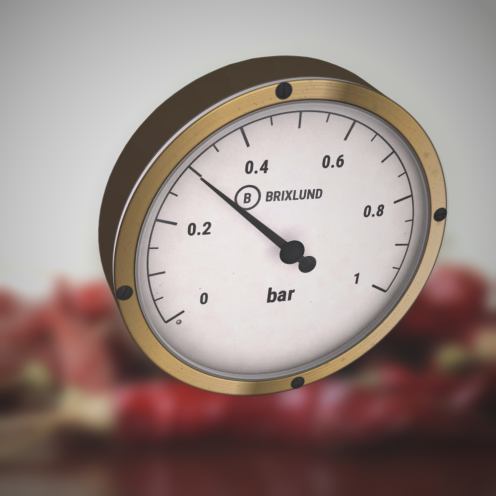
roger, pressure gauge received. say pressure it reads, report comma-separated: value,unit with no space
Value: 0.3,bar
